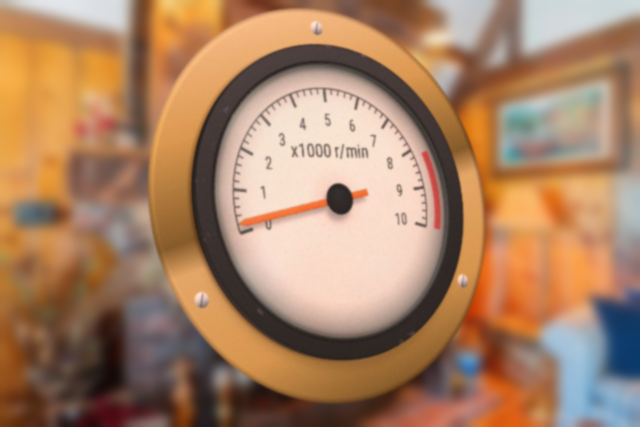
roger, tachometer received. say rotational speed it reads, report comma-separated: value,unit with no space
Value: 200,rpm
